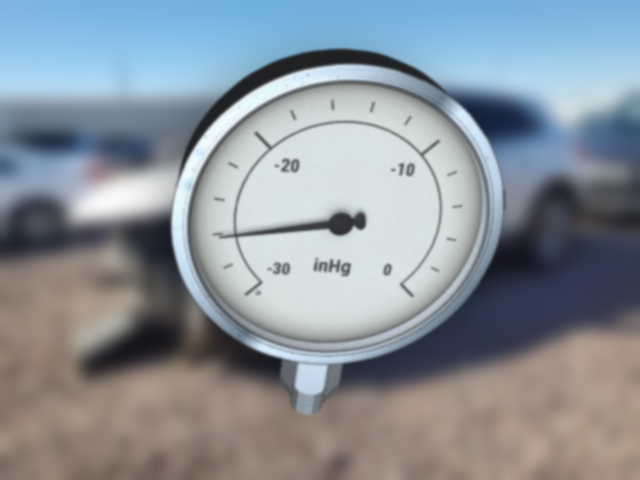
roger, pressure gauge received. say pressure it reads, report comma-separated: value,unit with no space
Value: -26,inHg
